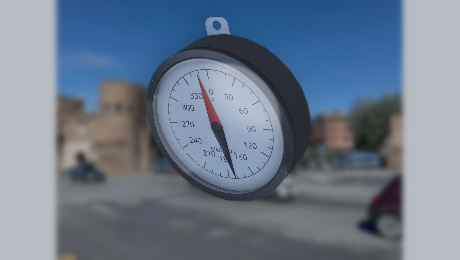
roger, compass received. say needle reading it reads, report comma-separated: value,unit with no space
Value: 350,°
